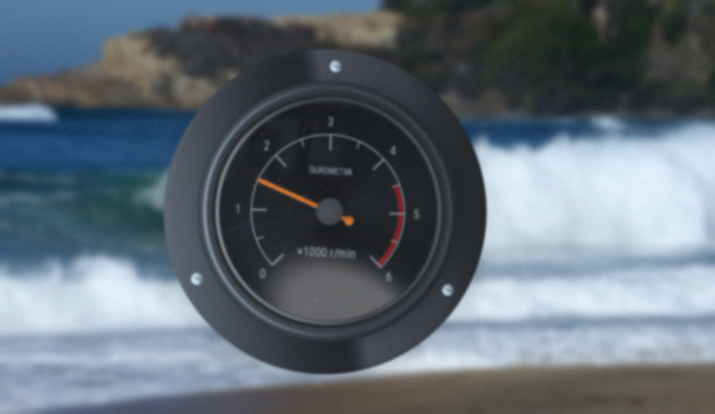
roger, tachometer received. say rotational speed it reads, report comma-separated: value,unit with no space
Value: 1500,rpm
